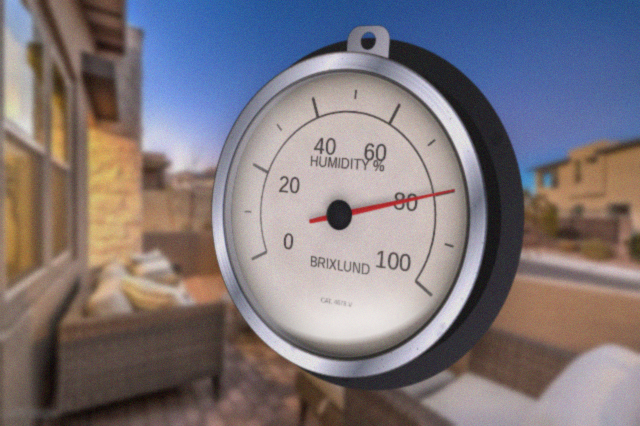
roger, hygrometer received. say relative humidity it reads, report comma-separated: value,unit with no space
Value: 80,%
